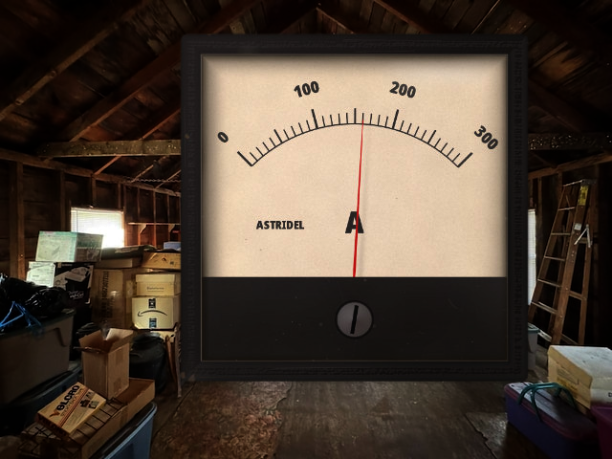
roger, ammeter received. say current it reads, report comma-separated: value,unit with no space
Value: 160,A
